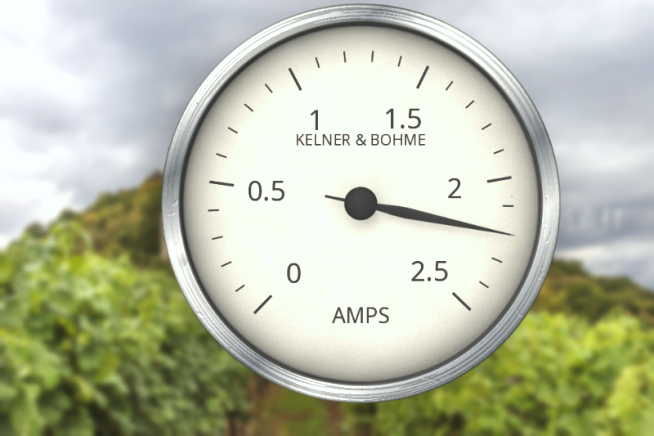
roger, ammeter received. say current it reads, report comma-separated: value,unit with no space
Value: 2.2,A
